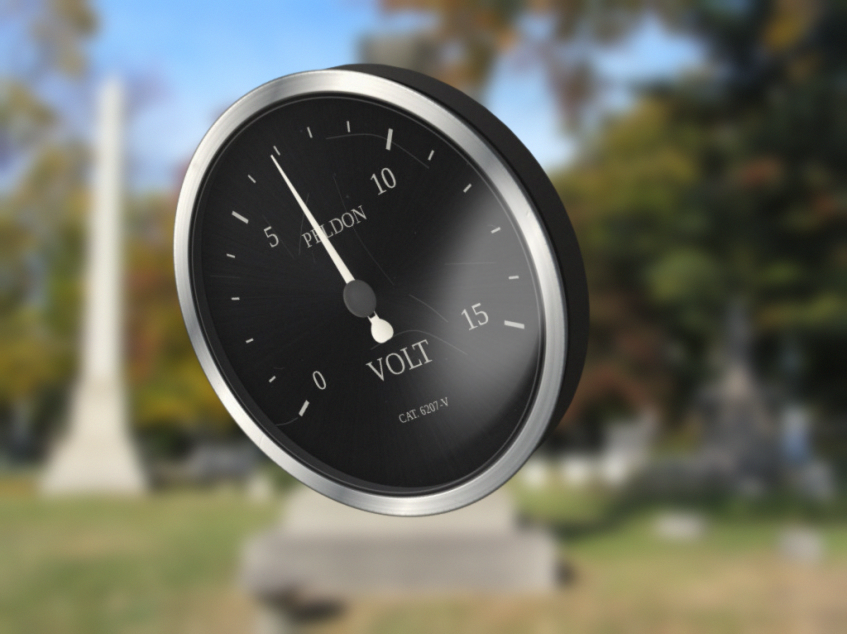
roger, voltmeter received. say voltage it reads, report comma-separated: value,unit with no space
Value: 7,V
